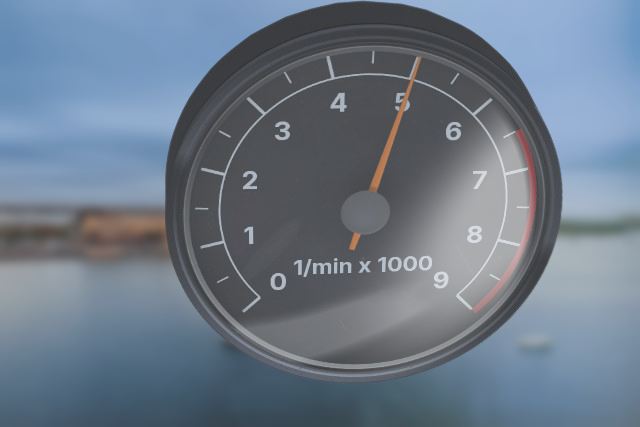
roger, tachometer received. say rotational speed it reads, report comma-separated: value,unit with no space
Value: 5000,rpm
